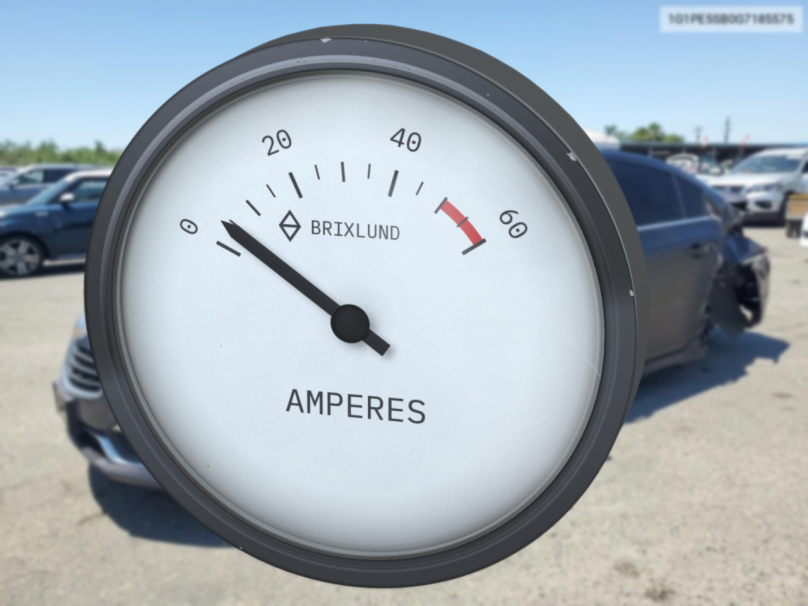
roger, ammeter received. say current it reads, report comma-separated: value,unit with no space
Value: 5,A
